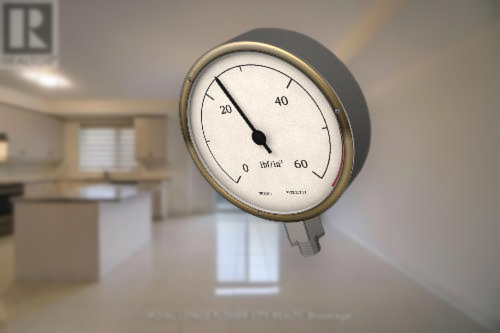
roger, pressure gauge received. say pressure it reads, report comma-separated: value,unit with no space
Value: 25,psi
